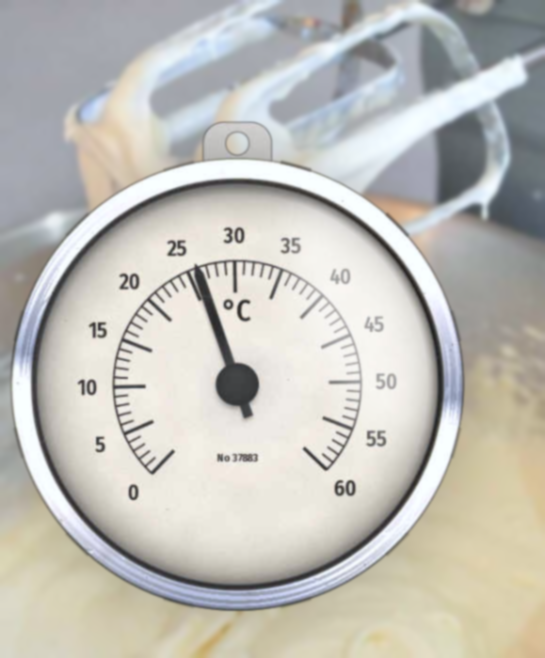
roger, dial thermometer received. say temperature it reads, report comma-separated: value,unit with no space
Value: 26,°C
